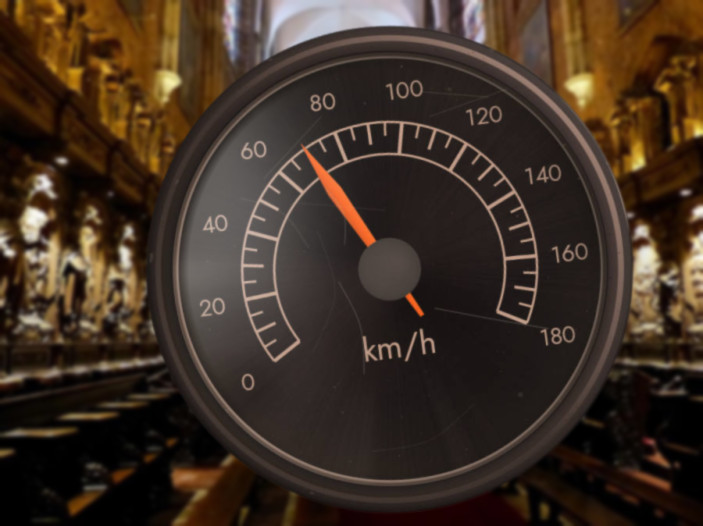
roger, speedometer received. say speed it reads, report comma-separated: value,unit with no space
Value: 70,km/h
